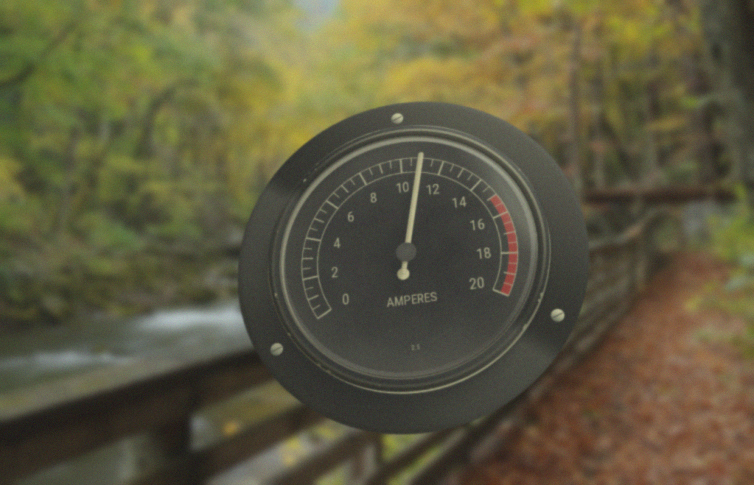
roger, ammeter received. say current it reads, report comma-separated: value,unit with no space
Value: 11,A
